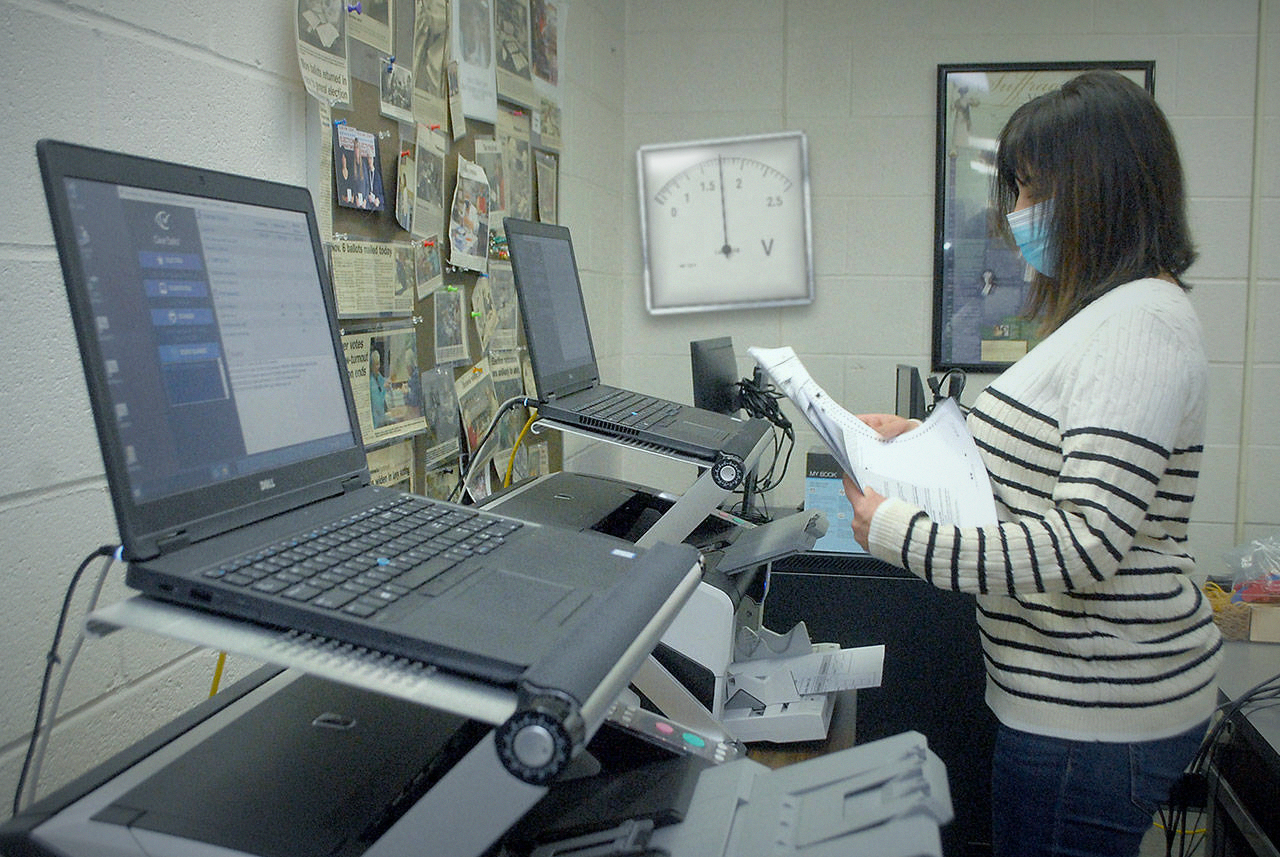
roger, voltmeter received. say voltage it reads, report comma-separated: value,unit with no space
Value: 1.75,V
